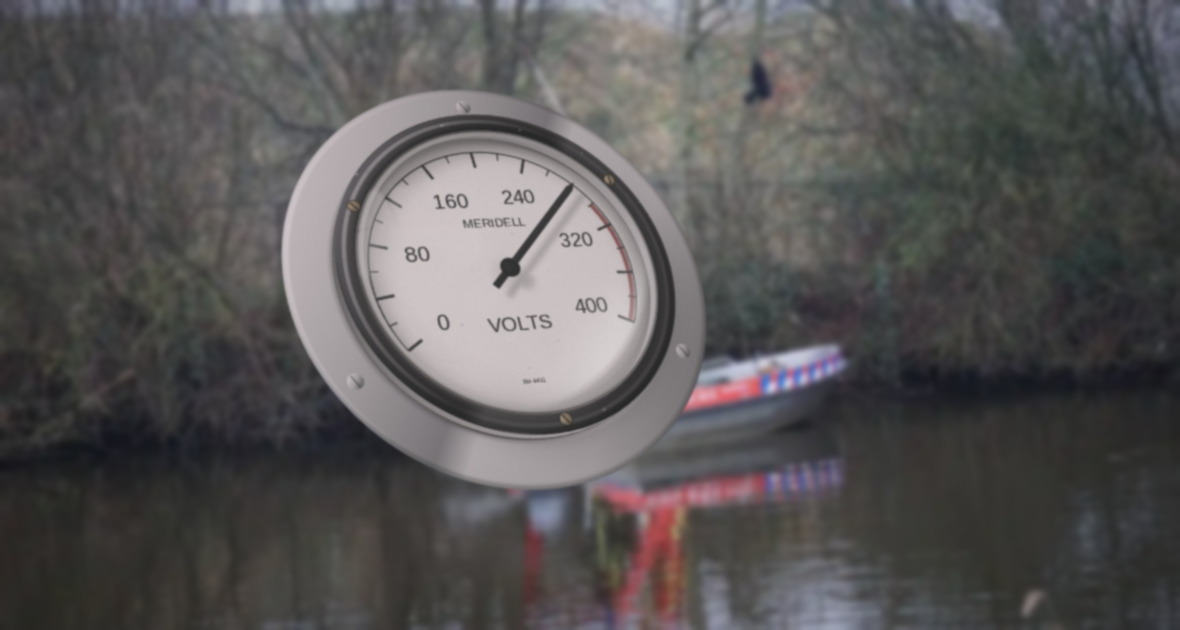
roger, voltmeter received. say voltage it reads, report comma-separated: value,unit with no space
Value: 280,V
